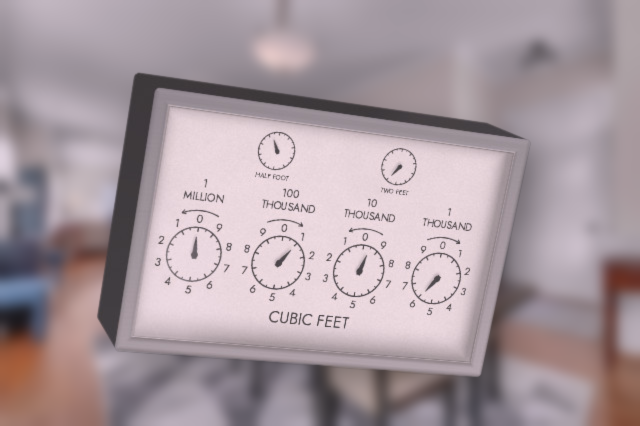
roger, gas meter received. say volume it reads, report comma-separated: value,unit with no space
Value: 9600,ft³
